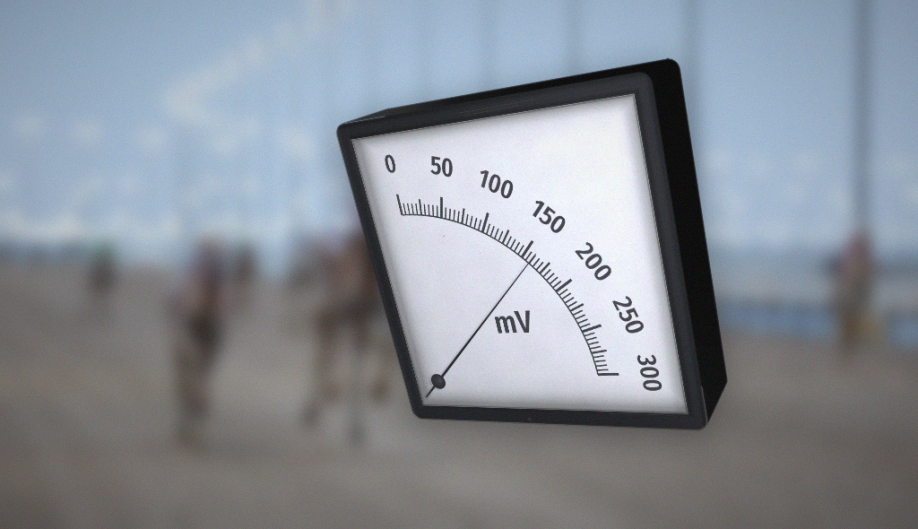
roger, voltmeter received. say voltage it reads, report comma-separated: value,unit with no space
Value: 160,mV
